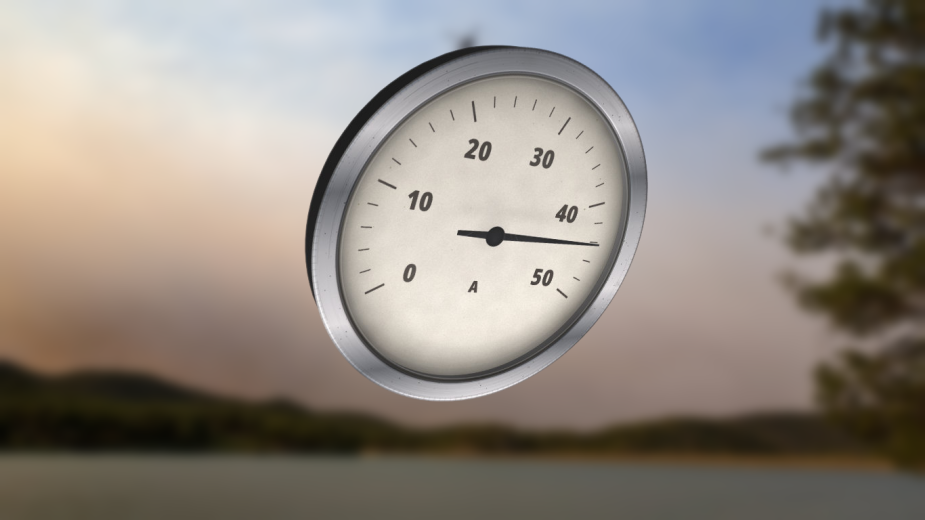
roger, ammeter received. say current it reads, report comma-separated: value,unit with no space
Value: 44,A
